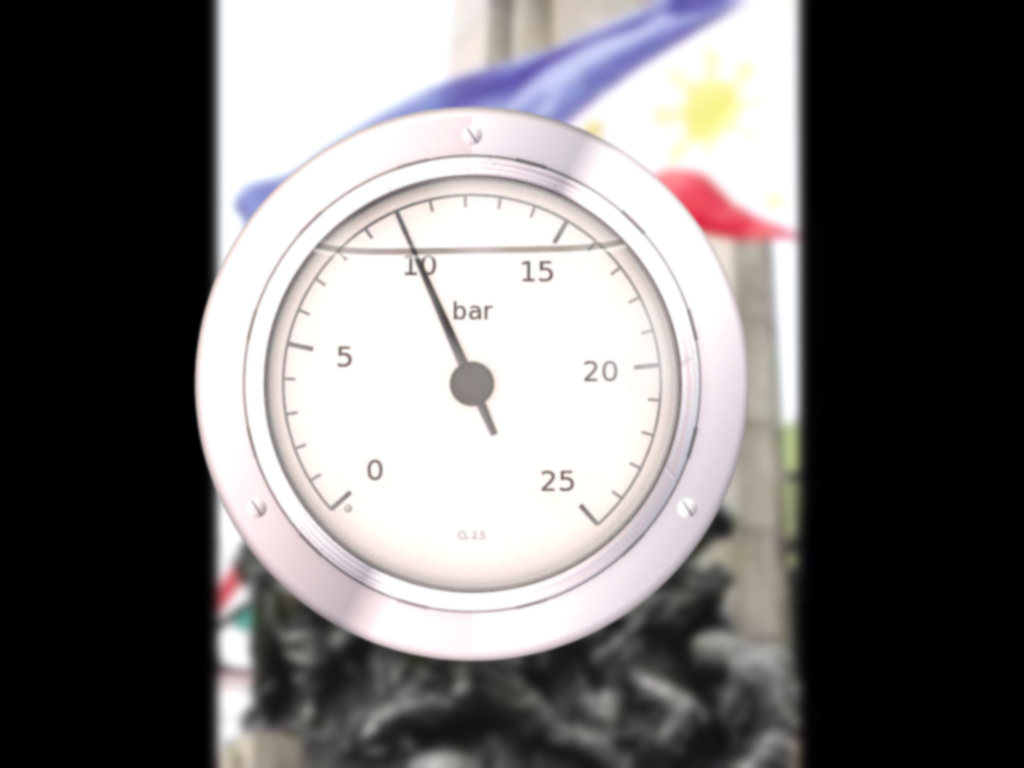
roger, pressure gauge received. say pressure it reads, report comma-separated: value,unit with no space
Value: 10,bar
